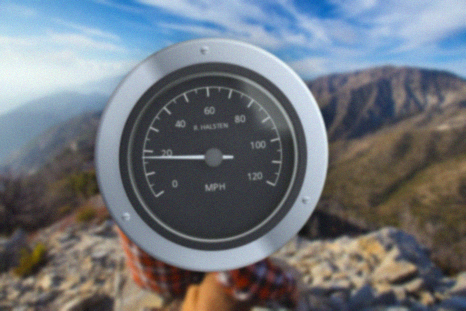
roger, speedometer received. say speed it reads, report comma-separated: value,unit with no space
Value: 17.5,mph
